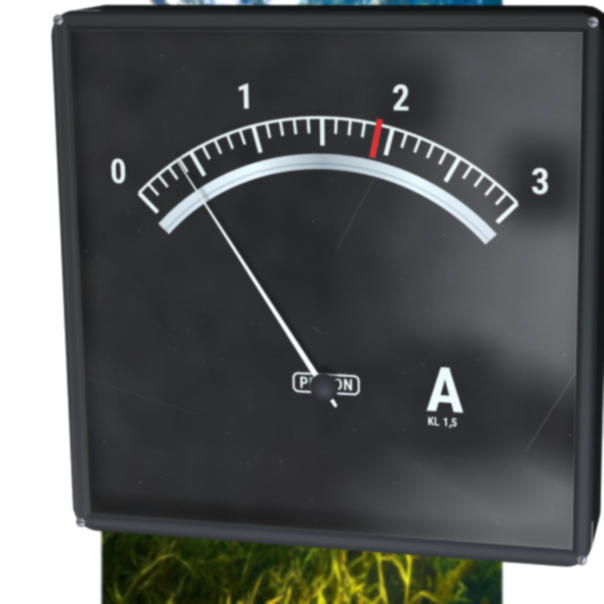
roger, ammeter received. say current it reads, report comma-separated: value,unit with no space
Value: 0.4,A
